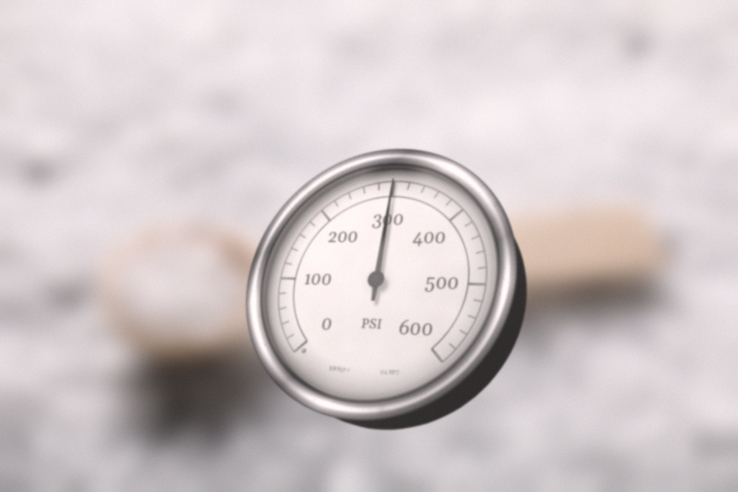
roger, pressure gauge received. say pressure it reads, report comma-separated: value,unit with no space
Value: 300,psi
